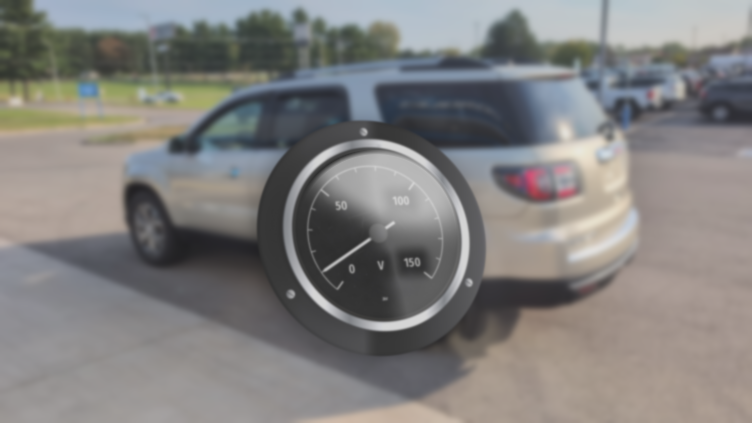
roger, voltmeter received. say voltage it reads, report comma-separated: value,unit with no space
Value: 10,V
